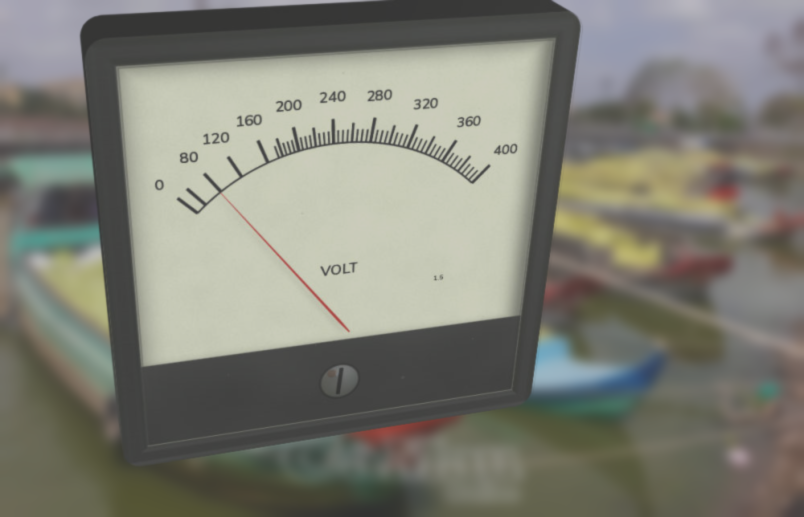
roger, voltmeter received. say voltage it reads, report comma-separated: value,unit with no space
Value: 80,V
